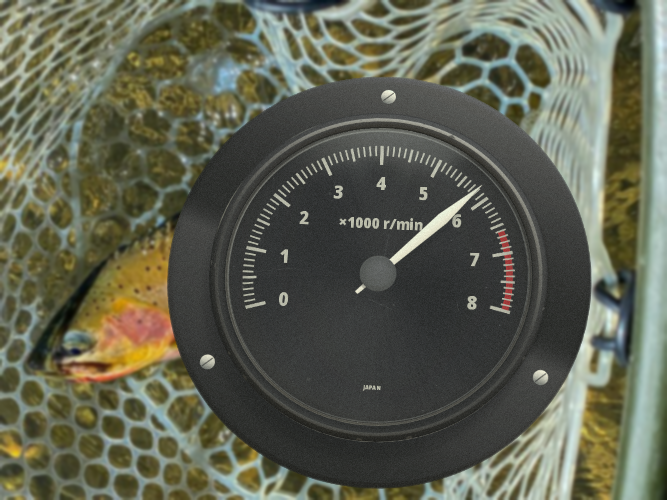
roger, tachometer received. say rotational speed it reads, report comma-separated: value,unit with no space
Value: 5800,rpm
